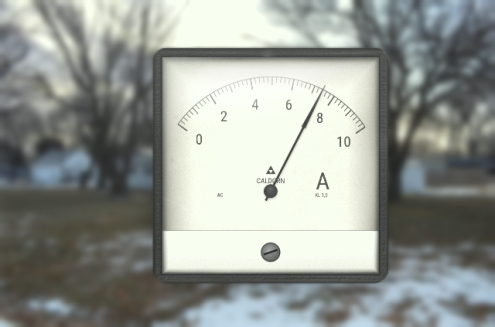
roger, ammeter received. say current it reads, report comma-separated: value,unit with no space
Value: 7.4,A
